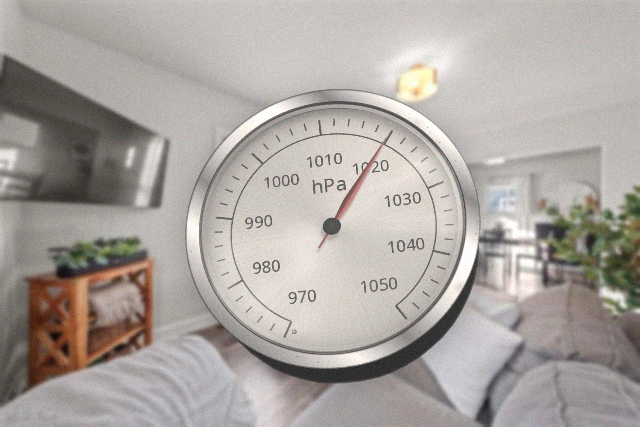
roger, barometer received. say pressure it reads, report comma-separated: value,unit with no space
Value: 1020,hPa
